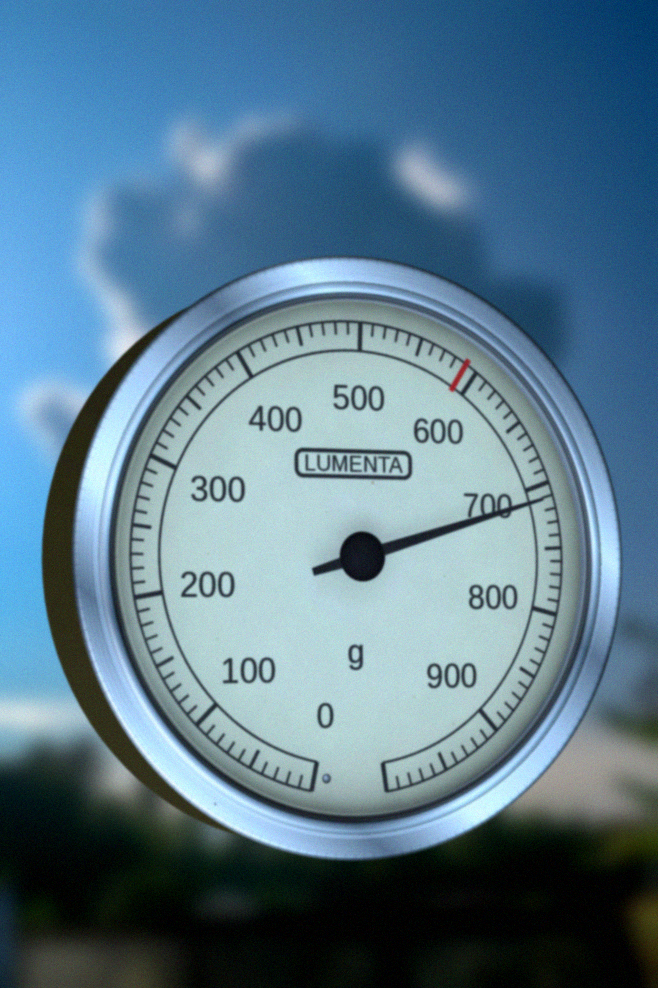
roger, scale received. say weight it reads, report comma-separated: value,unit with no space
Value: 710,g
